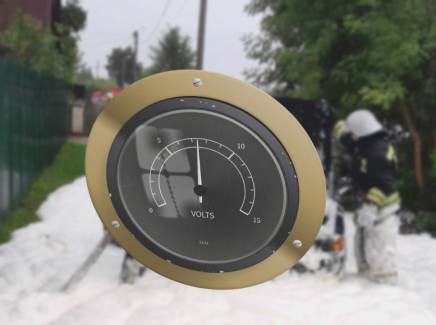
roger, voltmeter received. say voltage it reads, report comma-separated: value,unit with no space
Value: 7.5,V
